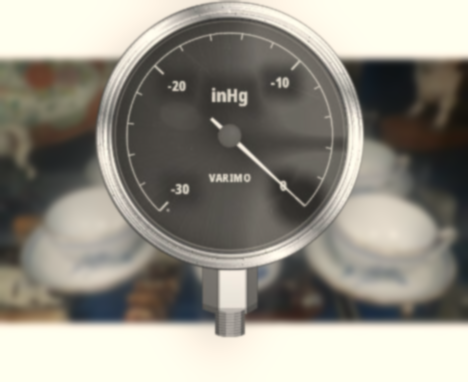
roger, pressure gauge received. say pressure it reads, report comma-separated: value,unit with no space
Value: 0,inHg
